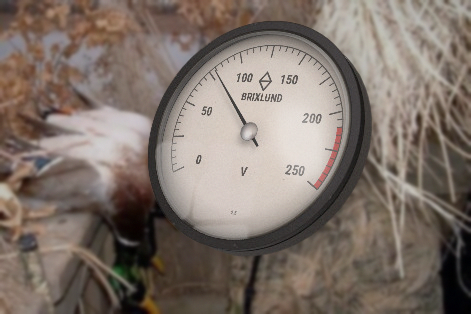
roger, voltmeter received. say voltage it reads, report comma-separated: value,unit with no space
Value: 80,V
